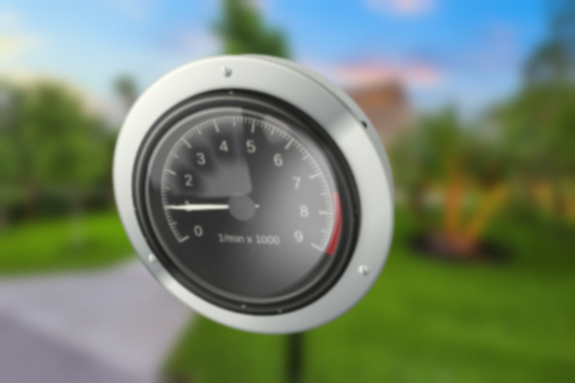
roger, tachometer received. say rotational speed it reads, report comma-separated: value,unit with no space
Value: 1000,rpm
